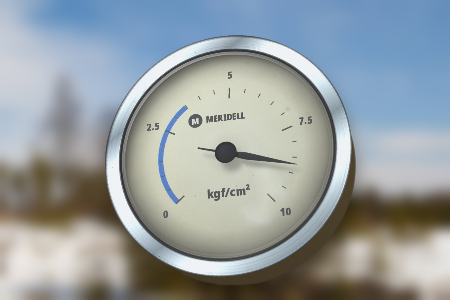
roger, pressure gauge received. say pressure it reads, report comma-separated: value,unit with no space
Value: 8.75,kg/cm²
